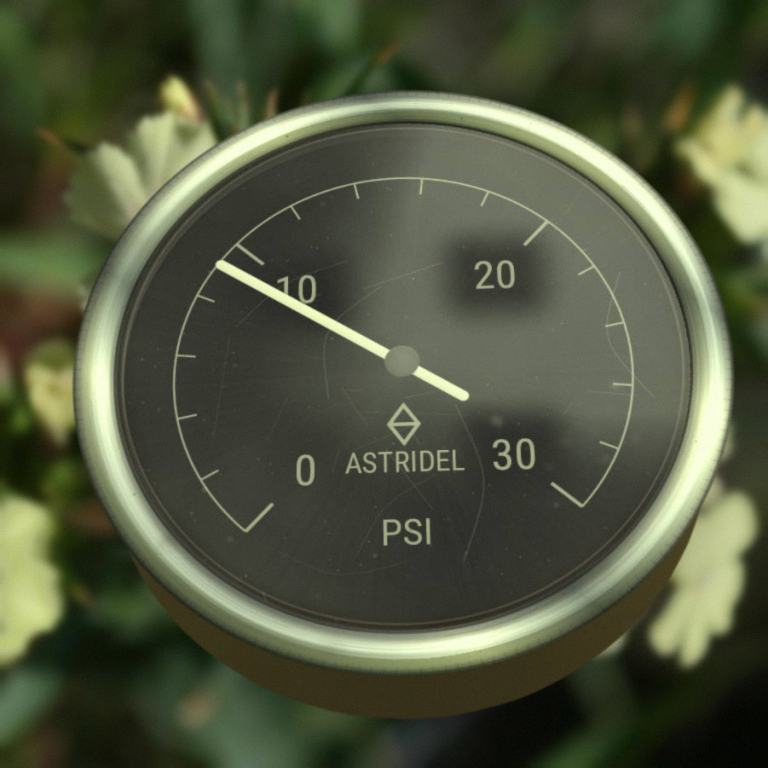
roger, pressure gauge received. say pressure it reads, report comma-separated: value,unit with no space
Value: 9,psi
